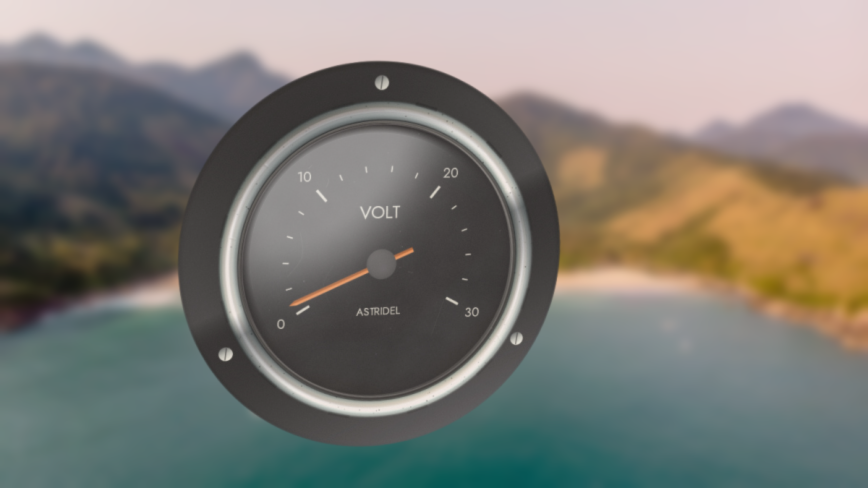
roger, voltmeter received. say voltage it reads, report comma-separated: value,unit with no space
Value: 1,V
